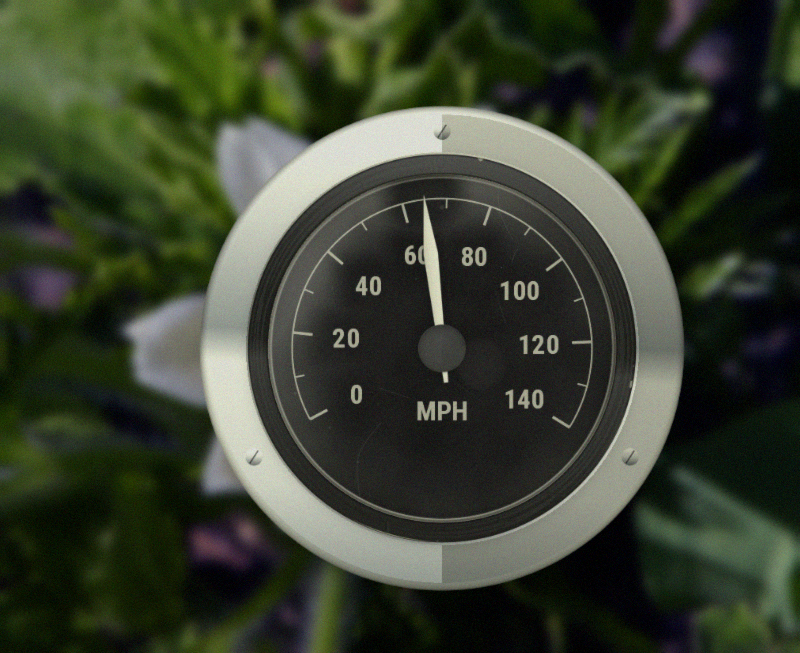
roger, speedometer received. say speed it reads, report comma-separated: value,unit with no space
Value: 65,mph
